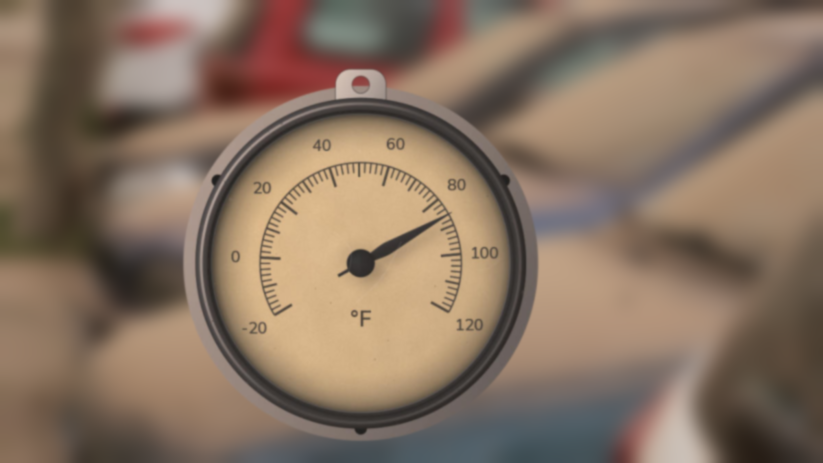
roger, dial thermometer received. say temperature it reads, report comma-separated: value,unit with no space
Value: 86,°F
